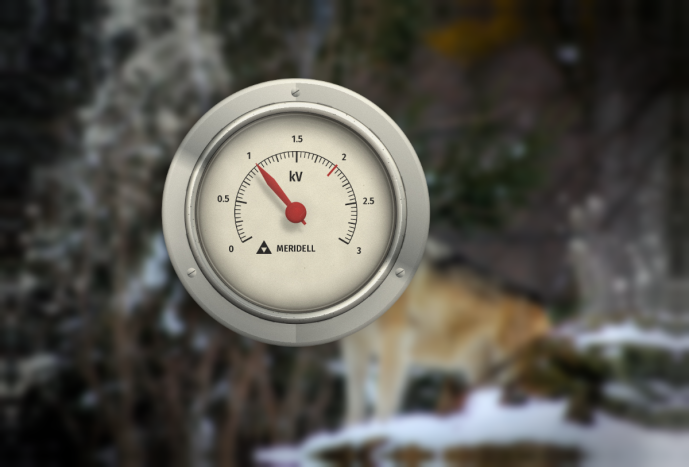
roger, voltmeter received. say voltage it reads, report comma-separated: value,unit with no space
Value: 1,kV
